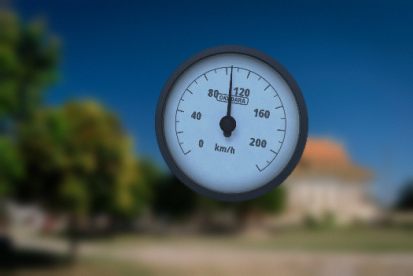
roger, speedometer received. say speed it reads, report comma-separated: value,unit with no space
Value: 105,km/h
